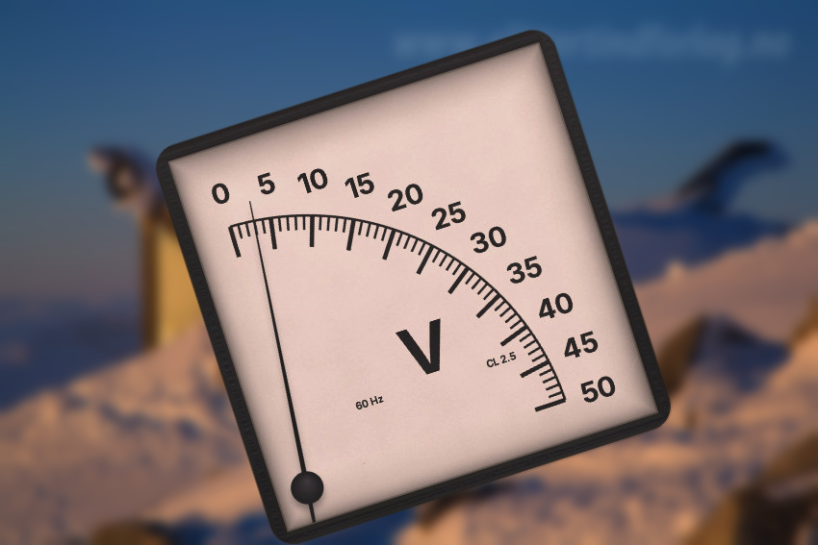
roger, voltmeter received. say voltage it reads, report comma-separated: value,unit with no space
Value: 3,V
